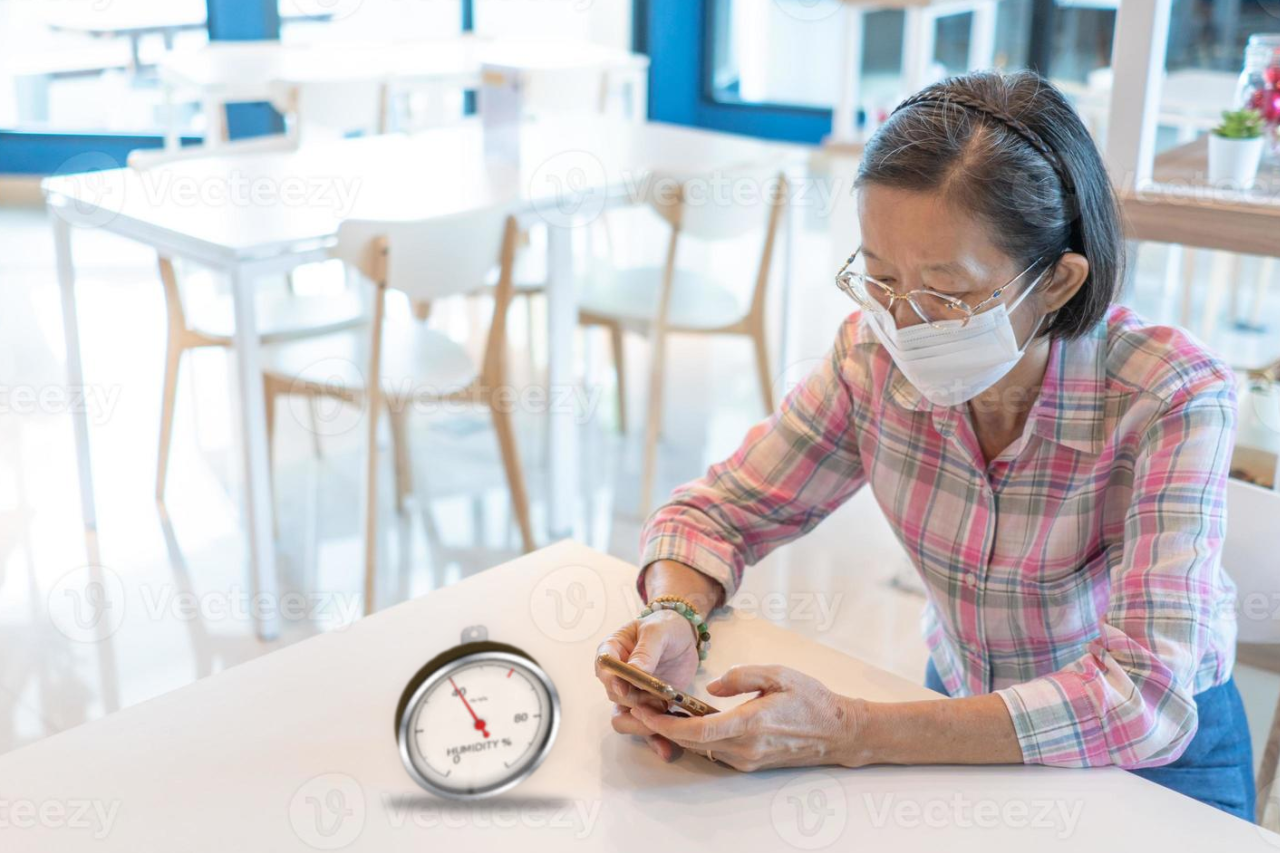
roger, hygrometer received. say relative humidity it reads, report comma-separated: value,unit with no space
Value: 40,%
